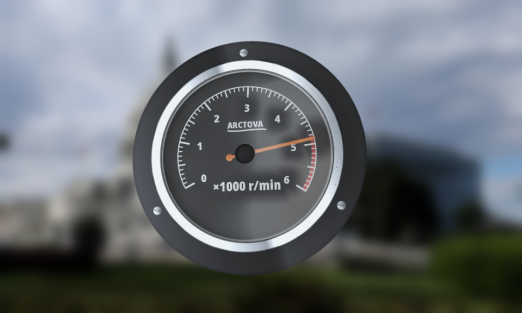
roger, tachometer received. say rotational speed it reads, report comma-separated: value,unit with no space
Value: 4900,rpm
